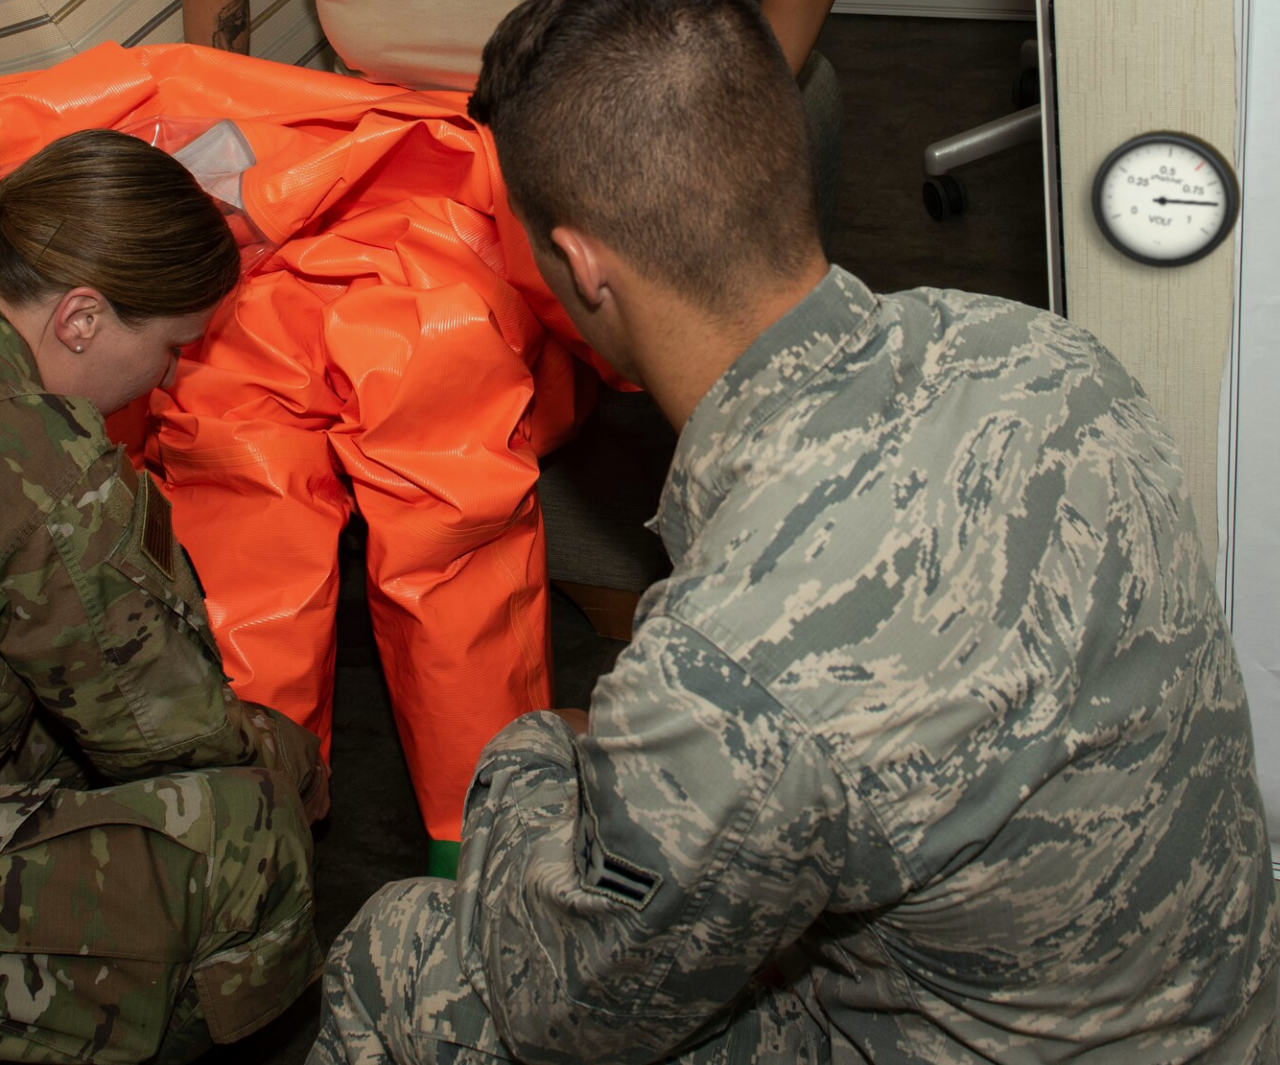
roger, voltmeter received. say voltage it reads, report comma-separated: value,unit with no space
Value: 0.85,V
